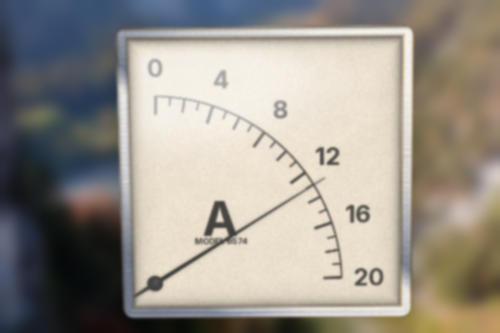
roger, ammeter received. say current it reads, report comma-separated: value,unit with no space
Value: 13,A
